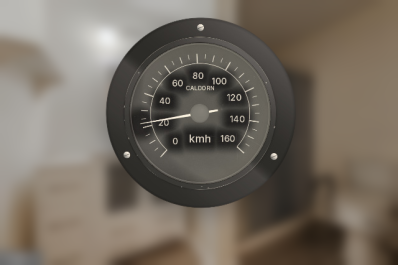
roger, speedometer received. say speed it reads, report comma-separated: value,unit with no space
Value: 22.5,km/h
